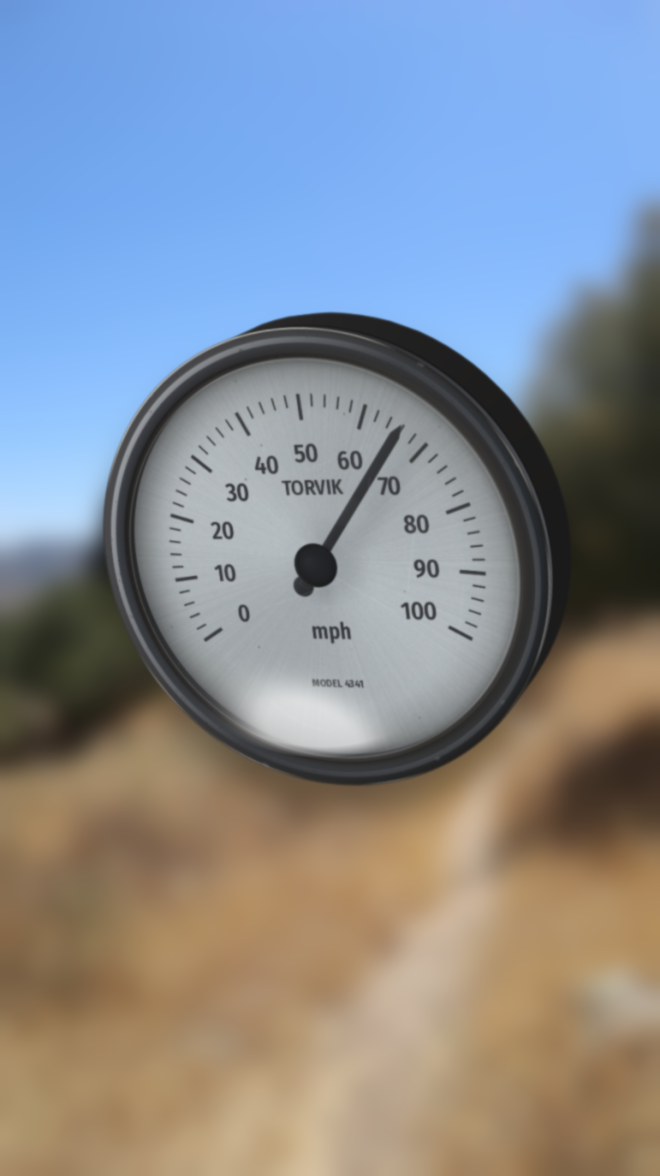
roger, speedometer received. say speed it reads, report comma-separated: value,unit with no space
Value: 66,mph
